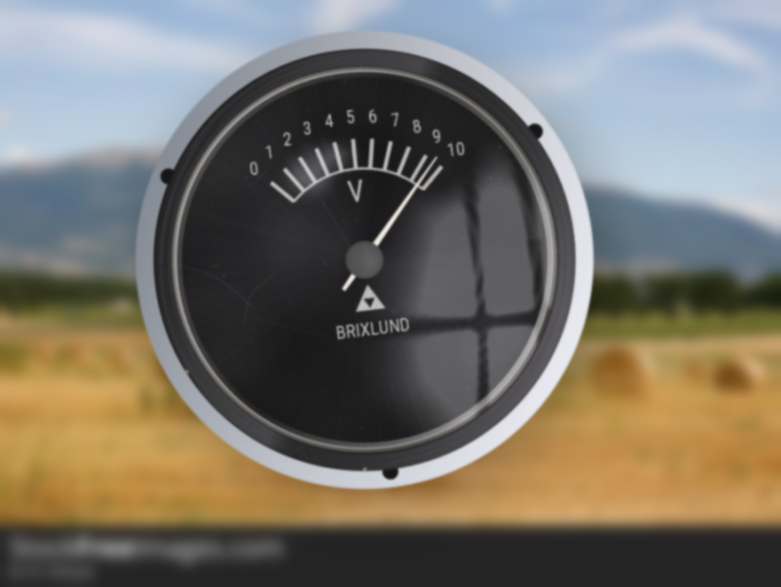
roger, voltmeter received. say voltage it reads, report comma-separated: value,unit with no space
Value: 9.5,V
